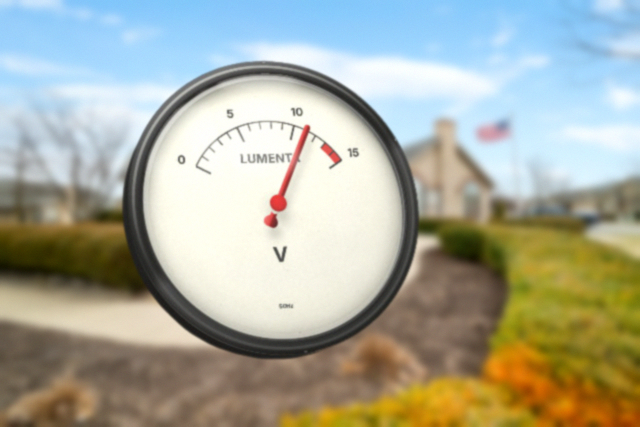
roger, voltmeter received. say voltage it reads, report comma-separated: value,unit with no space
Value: 11,V
